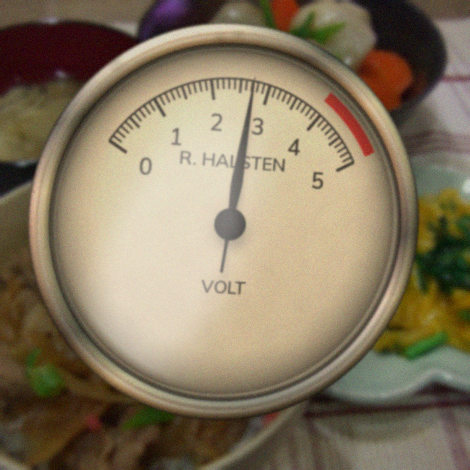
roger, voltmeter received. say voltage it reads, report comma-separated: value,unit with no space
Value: 2.7,V
